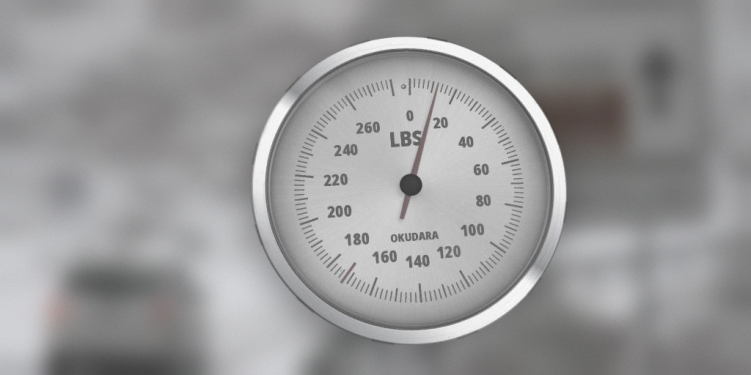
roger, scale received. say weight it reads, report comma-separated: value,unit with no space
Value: 12,lb
